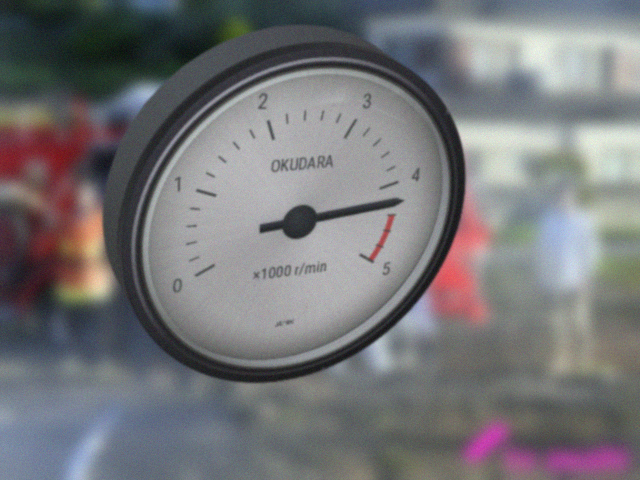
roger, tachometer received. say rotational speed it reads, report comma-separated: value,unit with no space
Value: 4200,rpm
